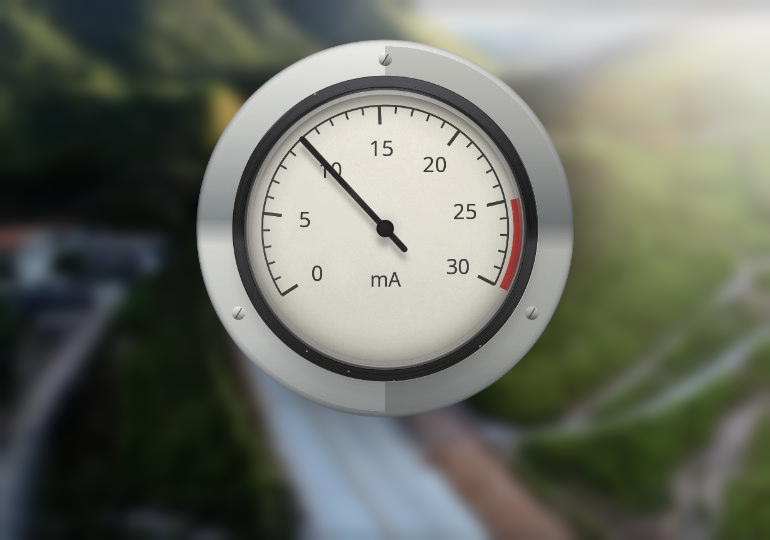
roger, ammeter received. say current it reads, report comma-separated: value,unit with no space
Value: 10,mA
